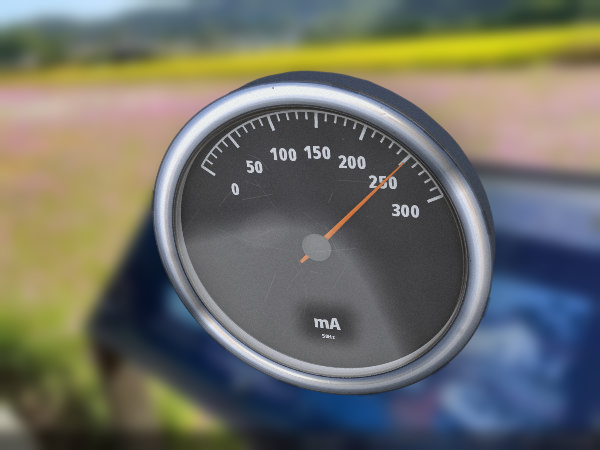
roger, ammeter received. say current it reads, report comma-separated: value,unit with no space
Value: 250,mA
